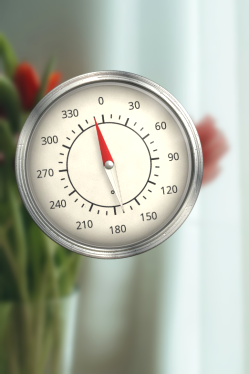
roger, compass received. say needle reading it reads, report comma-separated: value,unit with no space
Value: 350,°
